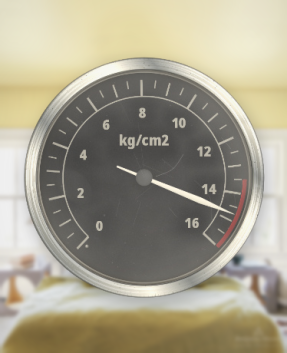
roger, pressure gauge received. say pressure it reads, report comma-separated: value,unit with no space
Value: 14.75,kg/cm²
